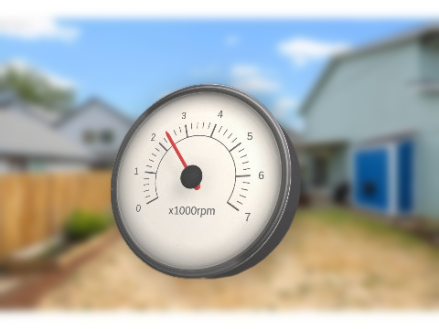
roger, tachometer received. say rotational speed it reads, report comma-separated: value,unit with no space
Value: 2400,rpm
